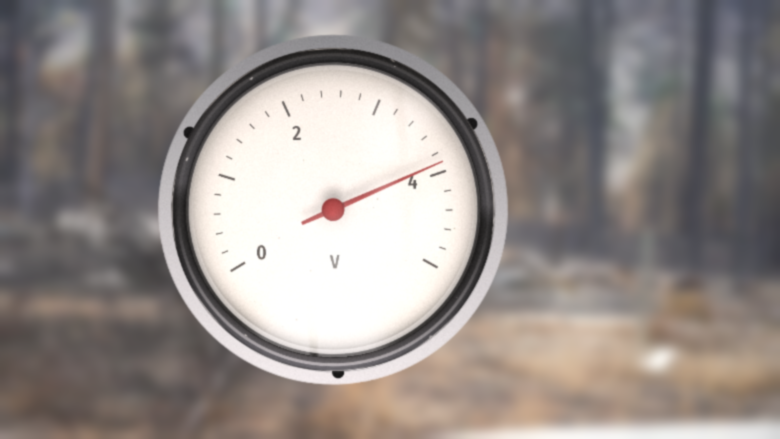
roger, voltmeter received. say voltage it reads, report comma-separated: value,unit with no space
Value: 3.9,V
